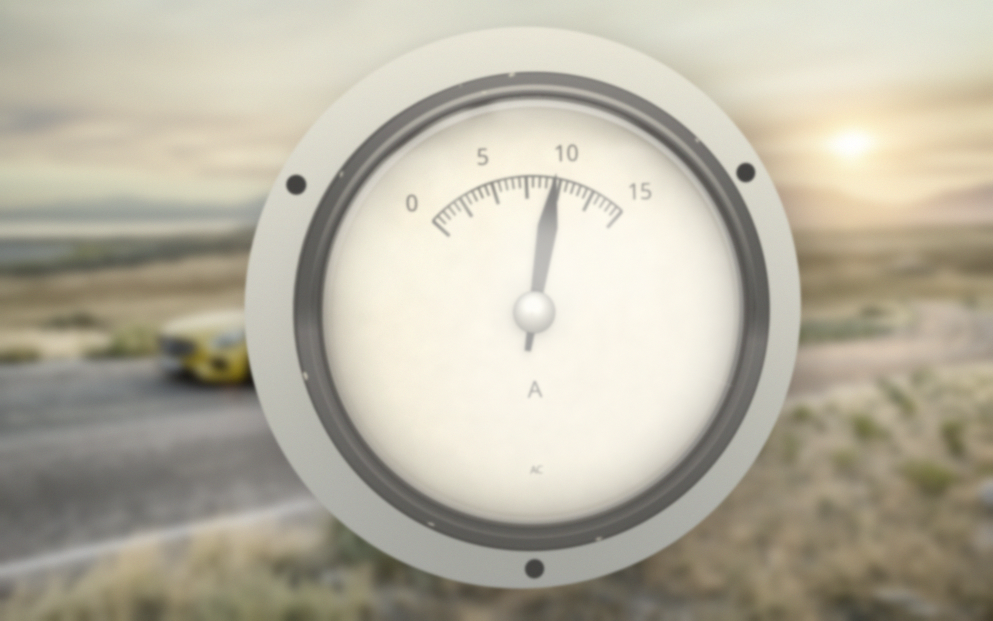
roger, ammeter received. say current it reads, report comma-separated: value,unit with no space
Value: 9.5,A
